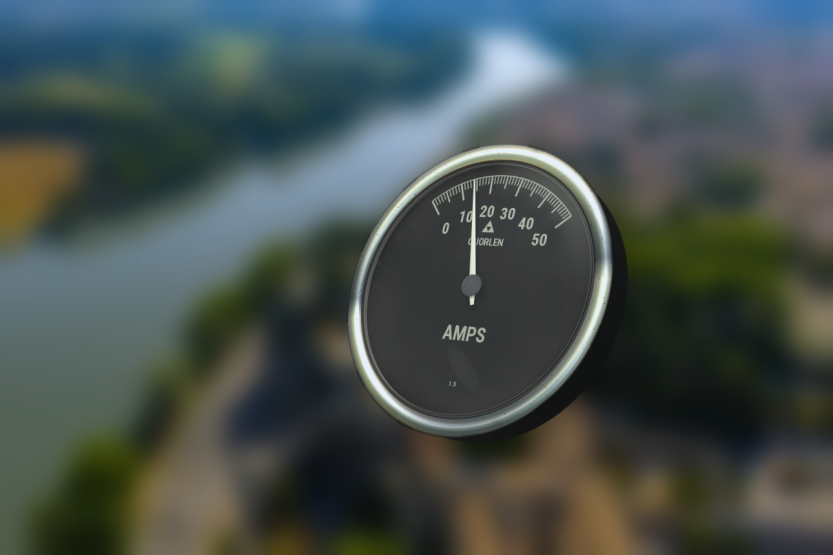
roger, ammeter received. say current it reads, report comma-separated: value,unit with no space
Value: 15,A
